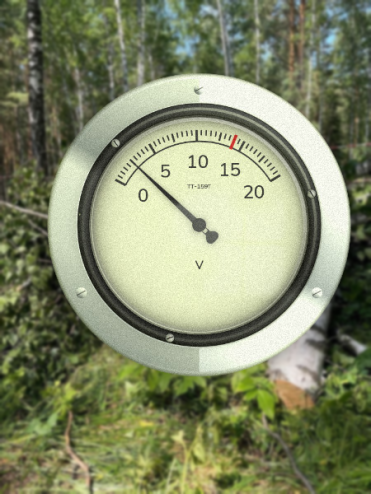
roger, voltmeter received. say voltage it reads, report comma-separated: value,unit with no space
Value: 2.5,V
